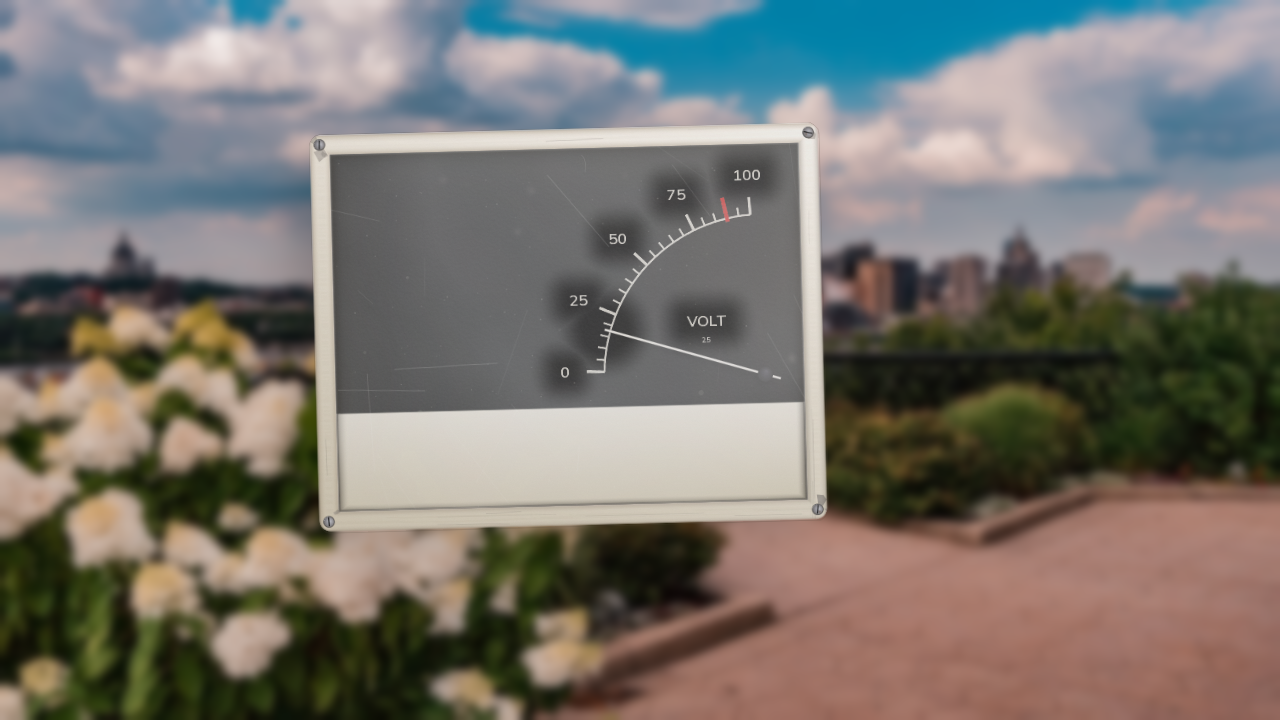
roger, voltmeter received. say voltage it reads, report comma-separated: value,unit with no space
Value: 17.5,V
